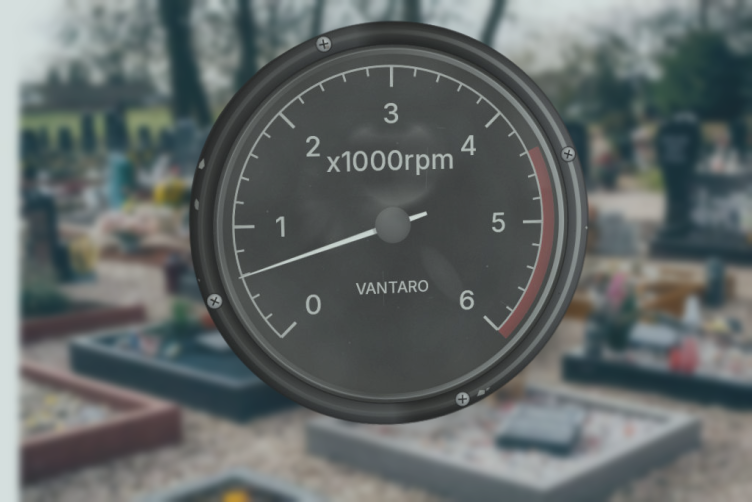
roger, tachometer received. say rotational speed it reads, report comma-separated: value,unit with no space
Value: 600,rpm
